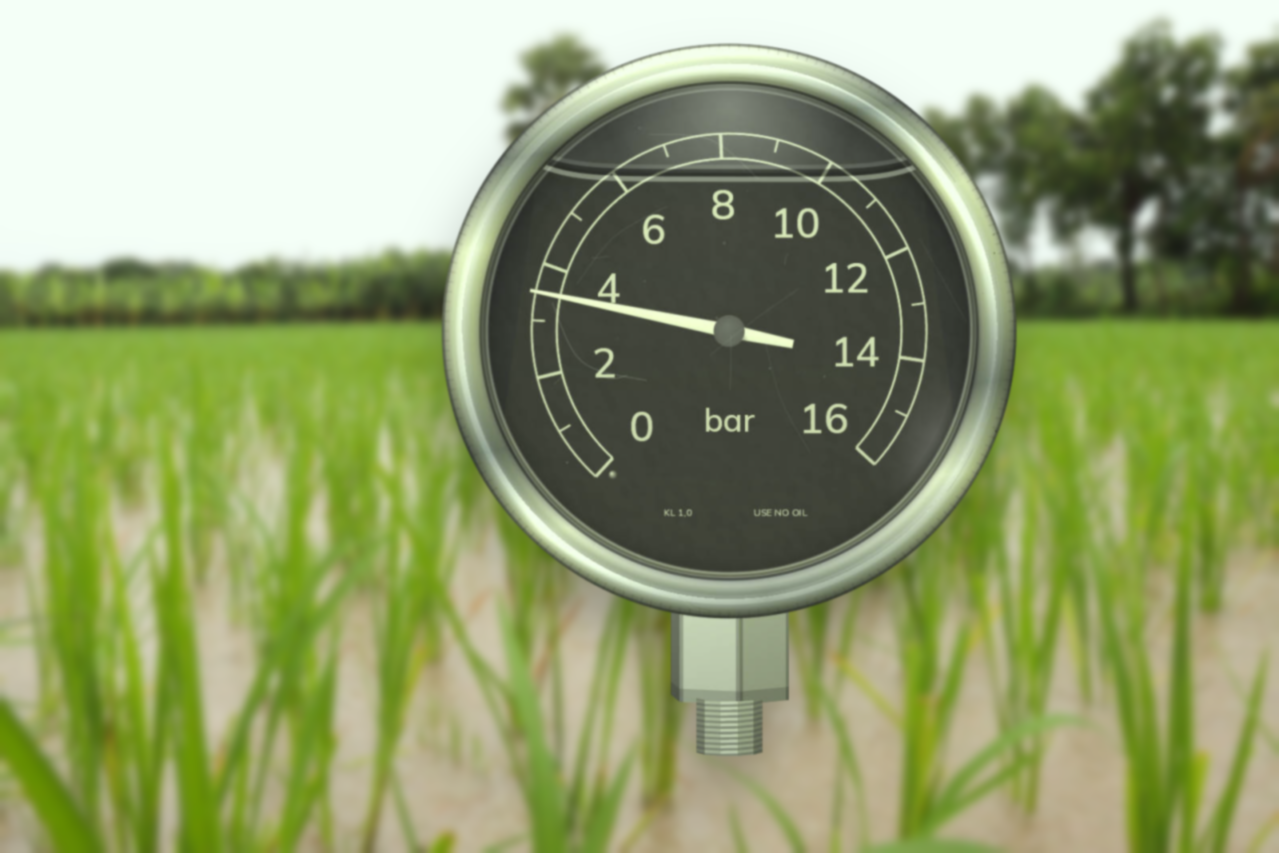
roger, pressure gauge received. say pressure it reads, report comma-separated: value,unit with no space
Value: 3.5,bar
